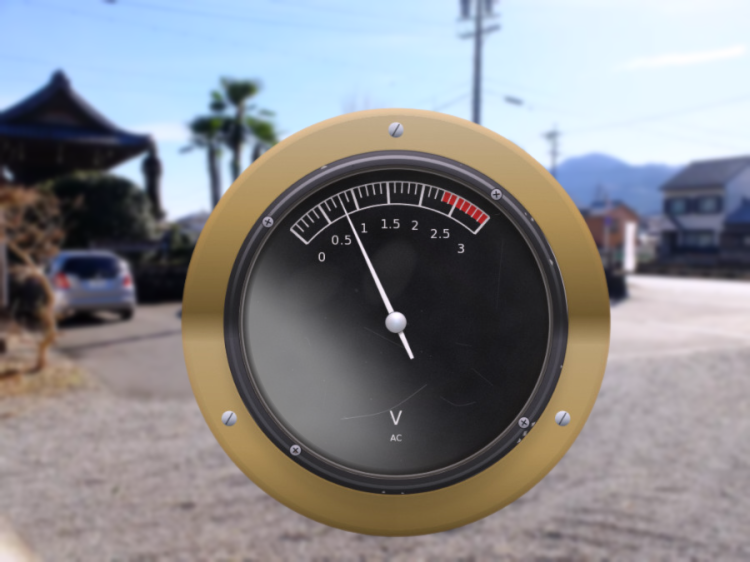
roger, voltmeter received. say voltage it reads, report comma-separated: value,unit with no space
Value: 0.8,V
